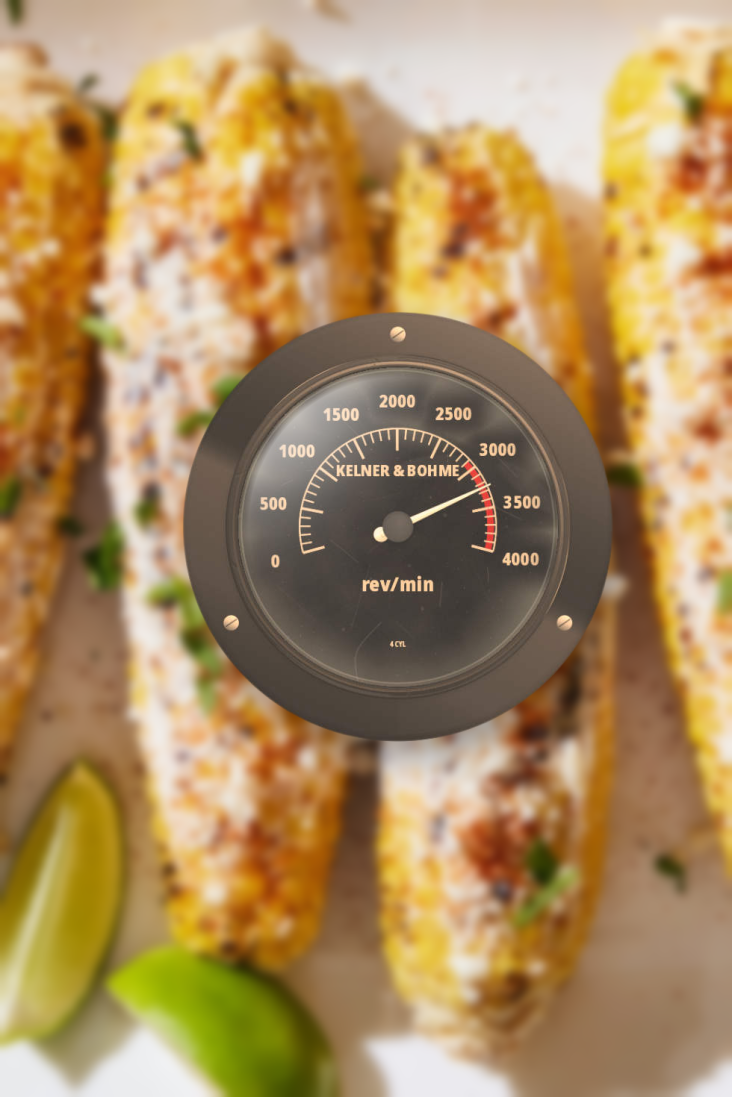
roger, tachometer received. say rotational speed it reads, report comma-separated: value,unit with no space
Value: 3250,rpm
